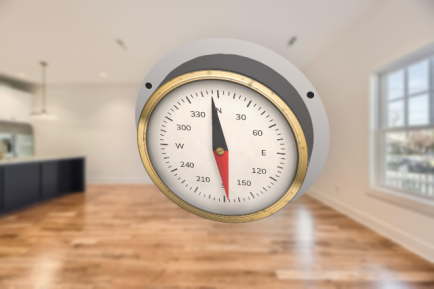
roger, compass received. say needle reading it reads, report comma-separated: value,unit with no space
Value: 175,°
